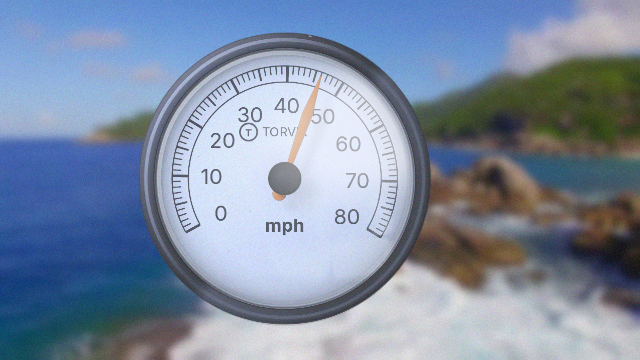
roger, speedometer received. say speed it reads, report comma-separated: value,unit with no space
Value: 46,mph
